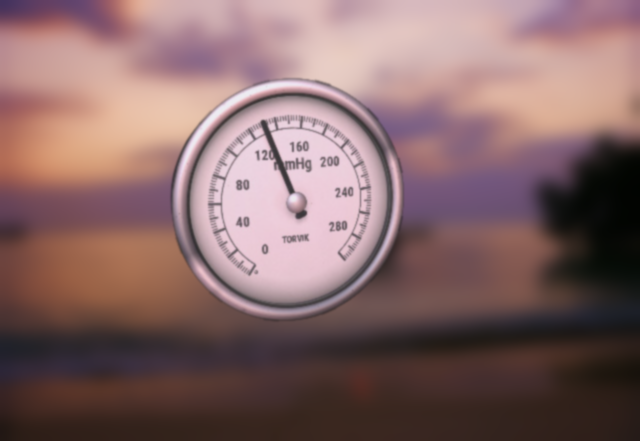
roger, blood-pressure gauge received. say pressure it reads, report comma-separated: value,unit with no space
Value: 130,mmHg
